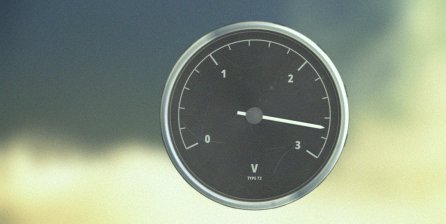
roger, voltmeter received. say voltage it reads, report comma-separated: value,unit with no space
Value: 2.7,V
